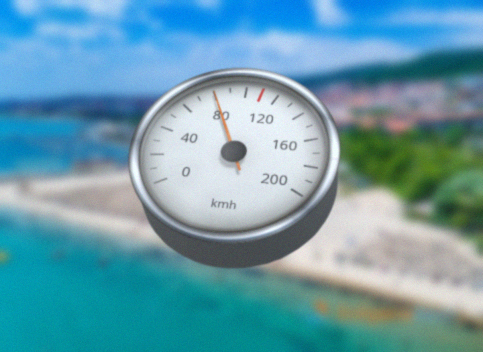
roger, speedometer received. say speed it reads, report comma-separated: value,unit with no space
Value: 80,km/h
